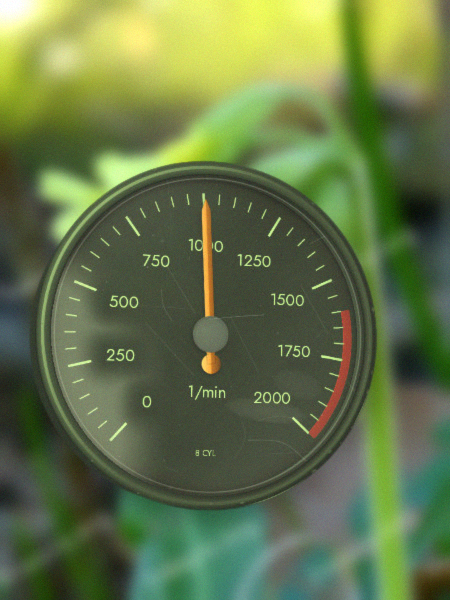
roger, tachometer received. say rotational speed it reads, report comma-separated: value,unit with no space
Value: 1000,rpm
